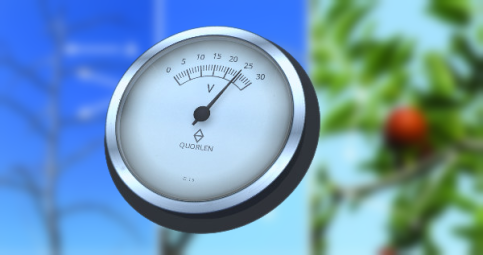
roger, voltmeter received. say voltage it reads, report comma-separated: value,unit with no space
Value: 25,V
